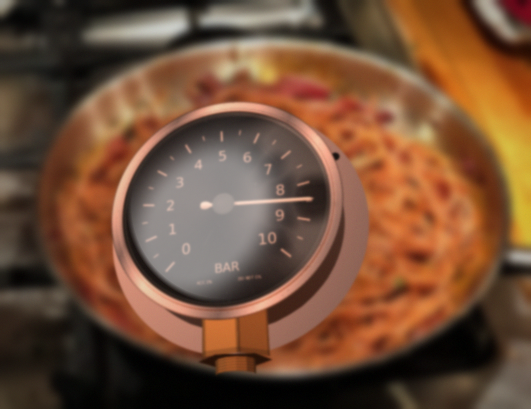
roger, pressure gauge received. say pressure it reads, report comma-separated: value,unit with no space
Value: 8.5,bar
